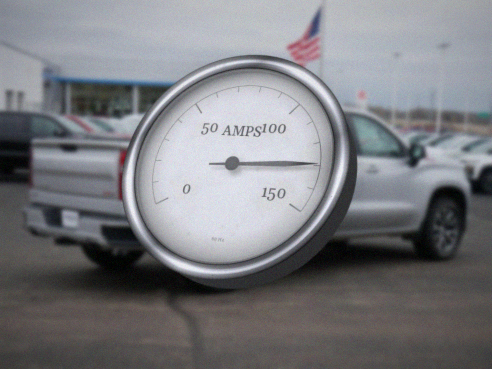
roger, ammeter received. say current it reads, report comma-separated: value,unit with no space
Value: 130,A
